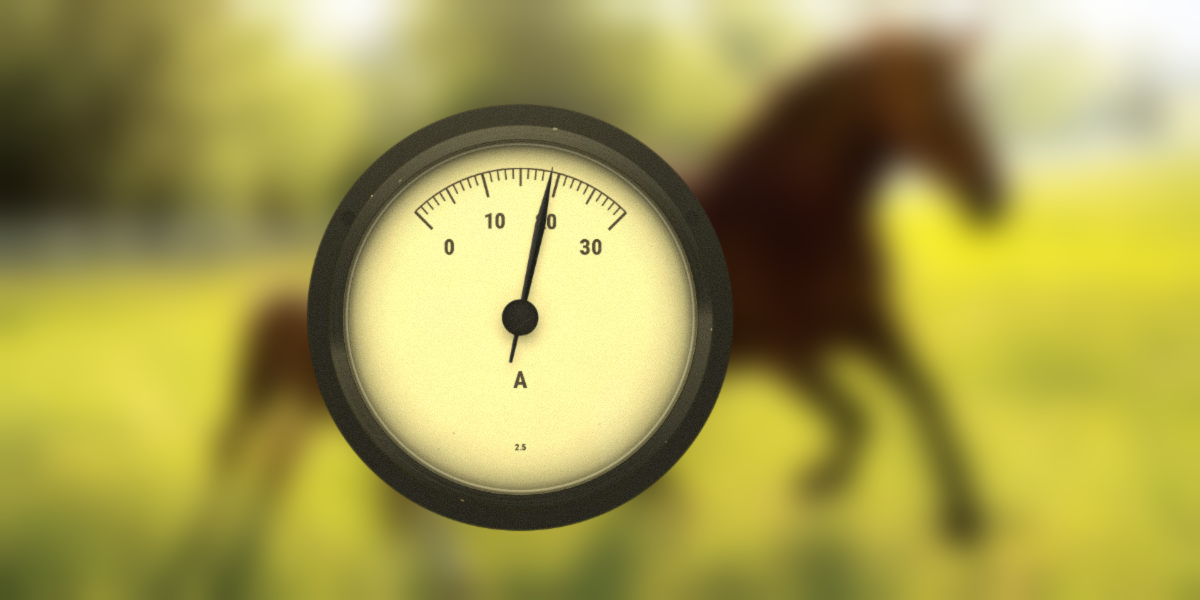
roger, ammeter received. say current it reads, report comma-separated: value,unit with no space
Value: 19,A
